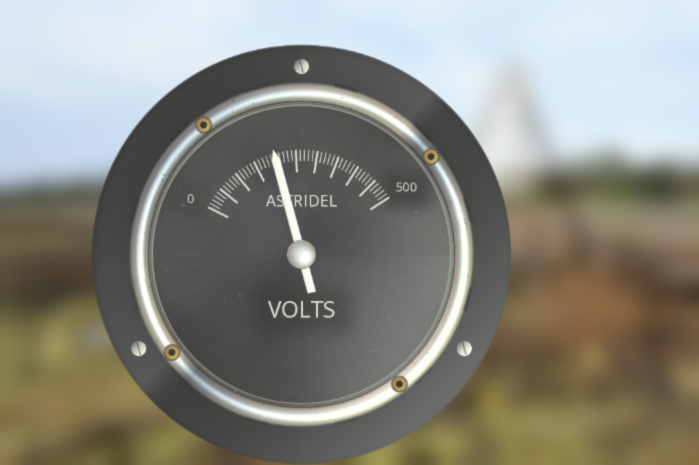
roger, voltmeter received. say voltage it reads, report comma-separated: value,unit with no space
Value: 200,V
